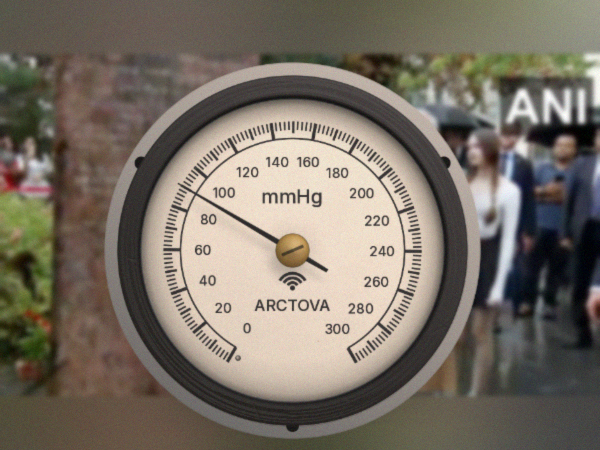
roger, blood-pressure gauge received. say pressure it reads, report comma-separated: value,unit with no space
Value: 90,mmHg
